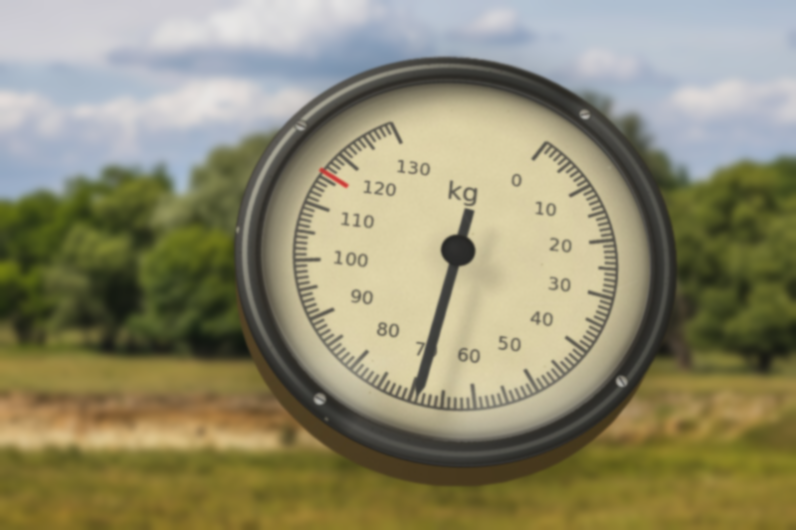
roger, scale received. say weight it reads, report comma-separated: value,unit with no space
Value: 69,kg
